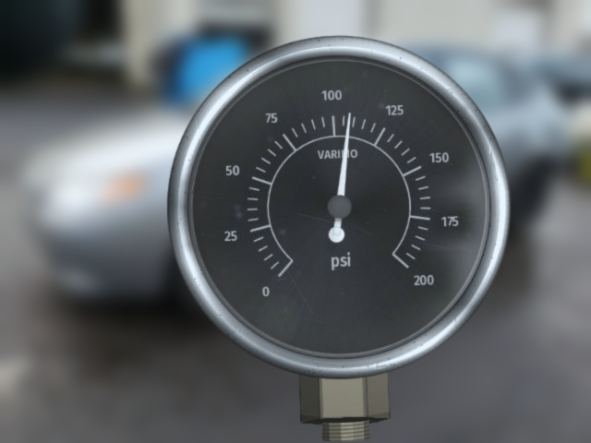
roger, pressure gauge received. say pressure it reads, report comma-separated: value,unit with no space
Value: 107.5,psi
